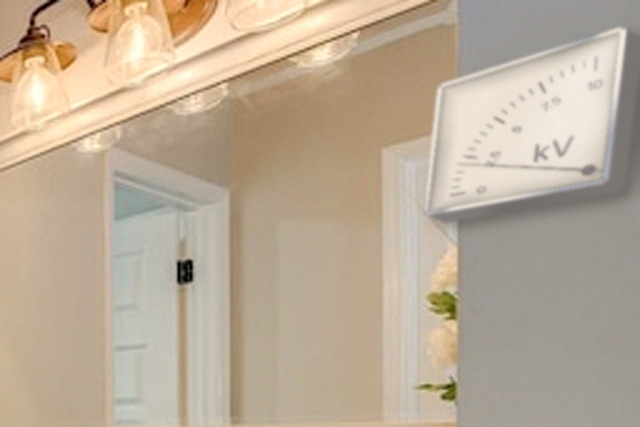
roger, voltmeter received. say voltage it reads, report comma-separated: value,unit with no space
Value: 2,kV
